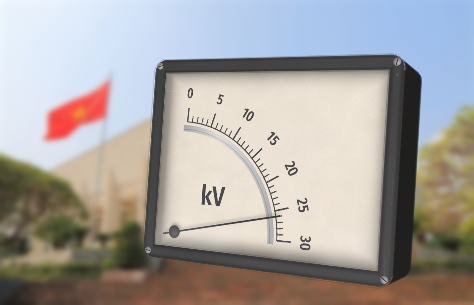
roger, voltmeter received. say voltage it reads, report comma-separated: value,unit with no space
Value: 26,kV
